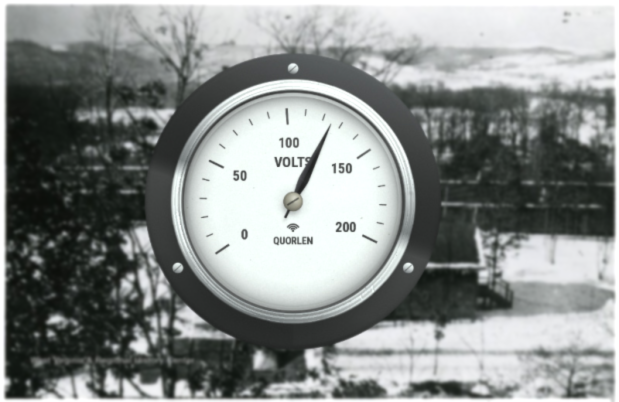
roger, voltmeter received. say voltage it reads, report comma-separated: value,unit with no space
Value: 125,V
